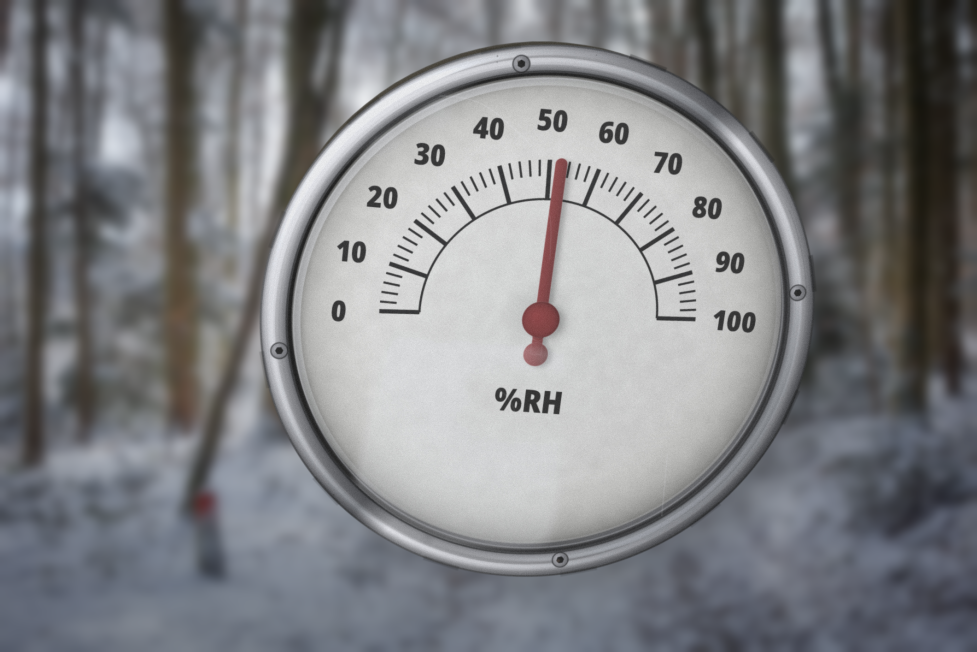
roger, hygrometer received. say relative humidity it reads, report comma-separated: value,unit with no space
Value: 52,%
